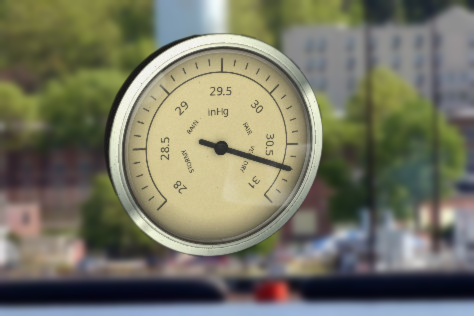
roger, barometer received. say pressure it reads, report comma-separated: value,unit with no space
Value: 30.7,inHg
